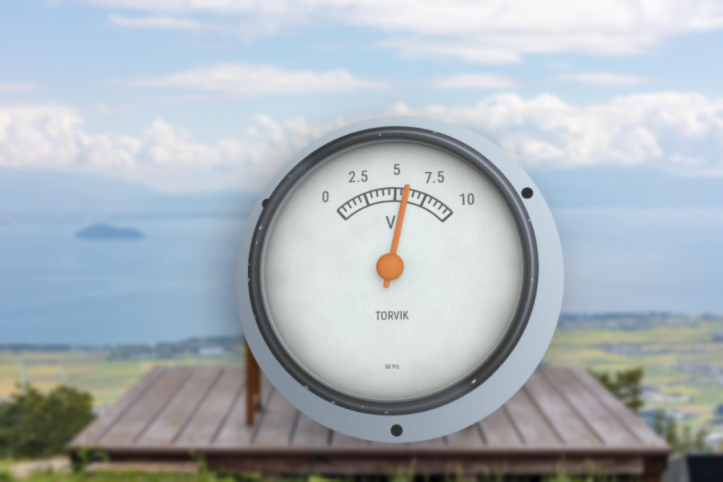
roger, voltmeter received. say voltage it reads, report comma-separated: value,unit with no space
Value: 6,V
